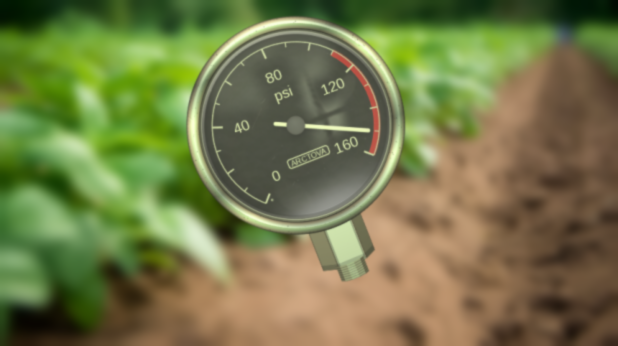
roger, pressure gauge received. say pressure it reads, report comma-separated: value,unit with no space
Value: 150,psi
